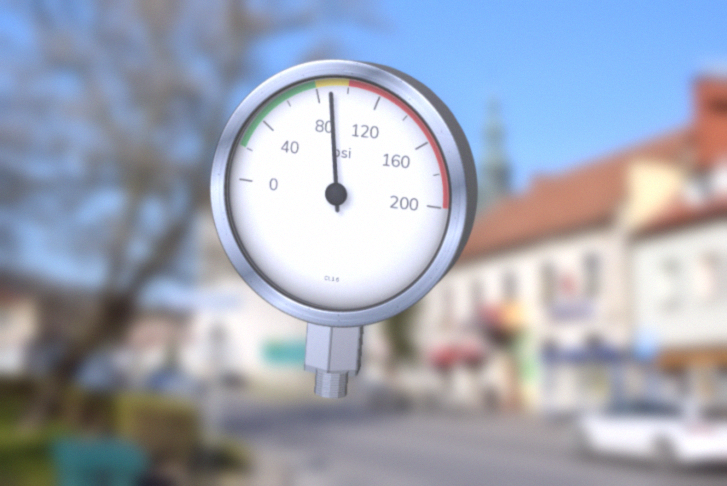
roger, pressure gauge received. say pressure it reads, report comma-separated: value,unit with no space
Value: 90,psi
